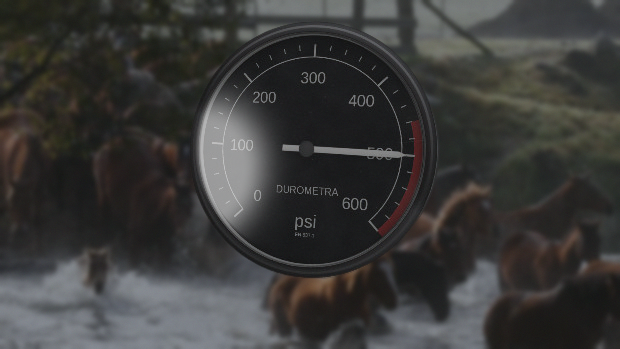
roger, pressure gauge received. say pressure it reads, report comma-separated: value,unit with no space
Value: 500,psi
